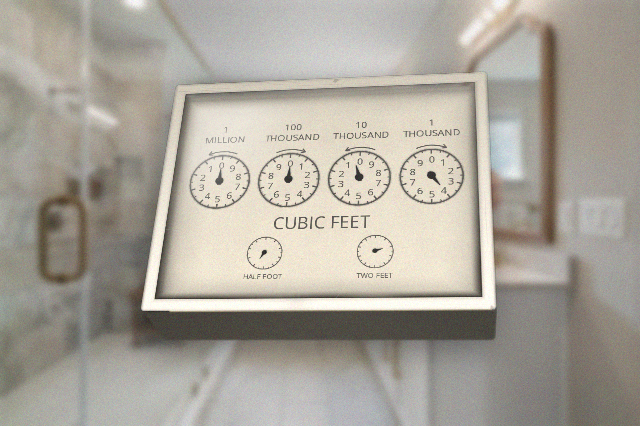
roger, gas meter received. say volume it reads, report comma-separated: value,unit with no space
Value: 400,ft³
